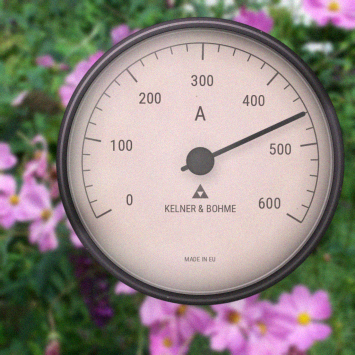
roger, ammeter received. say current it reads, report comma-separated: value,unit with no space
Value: 460,A
